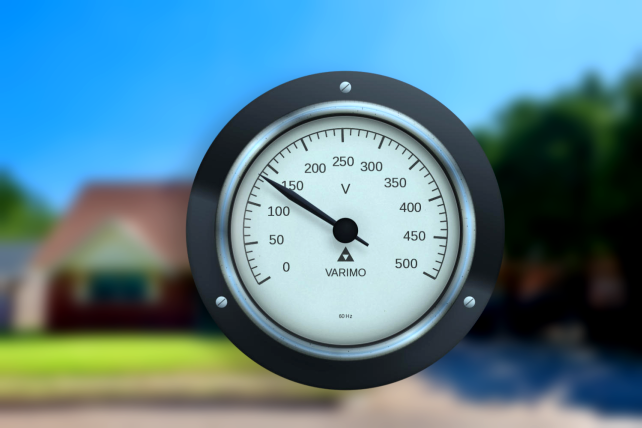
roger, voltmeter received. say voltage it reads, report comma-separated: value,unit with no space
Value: 135,V
